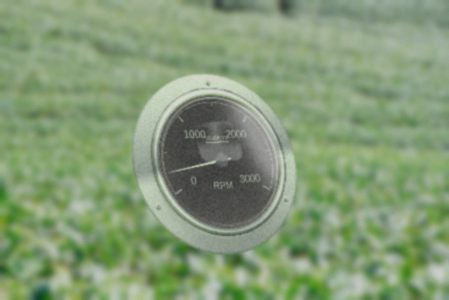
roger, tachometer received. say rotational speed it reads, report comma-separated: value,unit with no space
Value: 250,rpm
